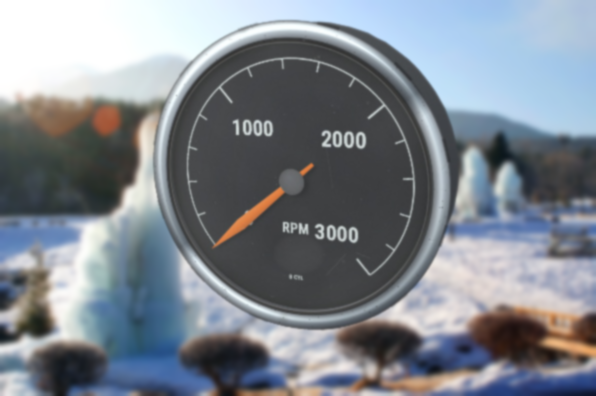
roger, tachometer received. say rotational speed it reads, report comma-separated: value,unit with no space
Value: 0,rpm
